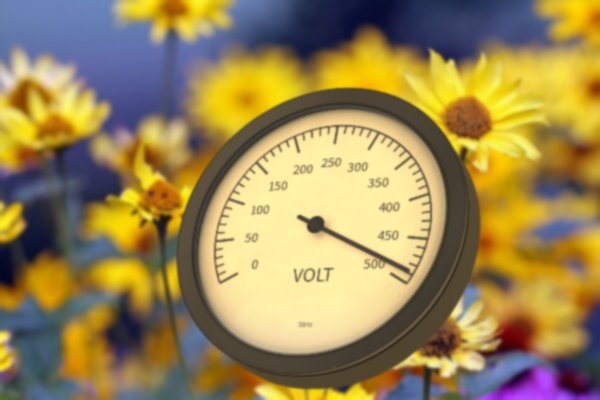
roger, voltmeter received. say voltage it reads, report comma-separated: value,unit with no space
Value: 490,V
